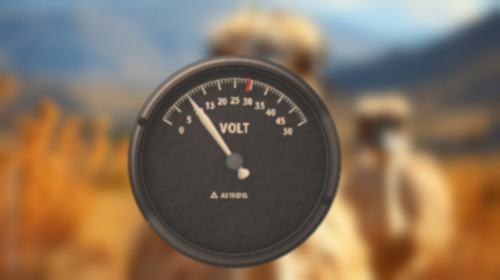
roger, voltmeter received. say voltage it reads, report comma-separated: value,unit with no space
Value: 10,V
